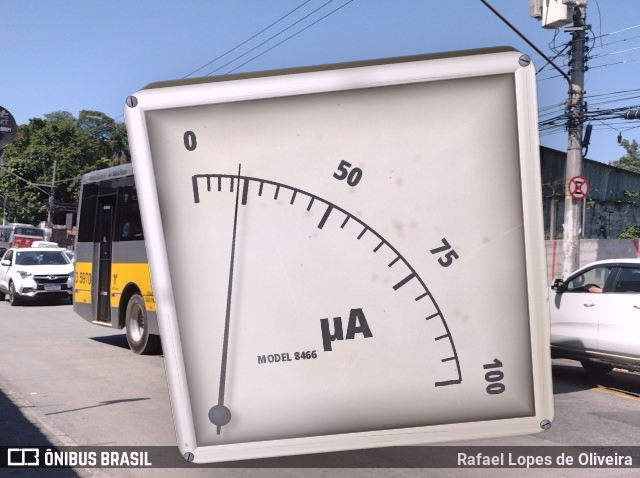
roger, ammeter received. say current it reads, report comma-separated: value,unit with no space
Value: 22.5,µA
